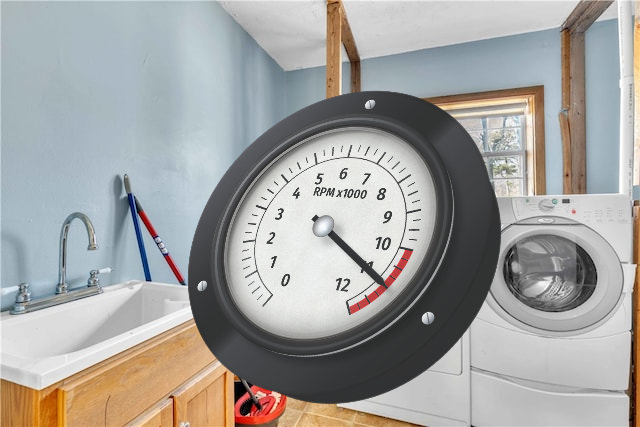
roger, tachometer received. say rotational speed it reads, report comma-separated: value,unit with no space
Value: 11000,rpm
